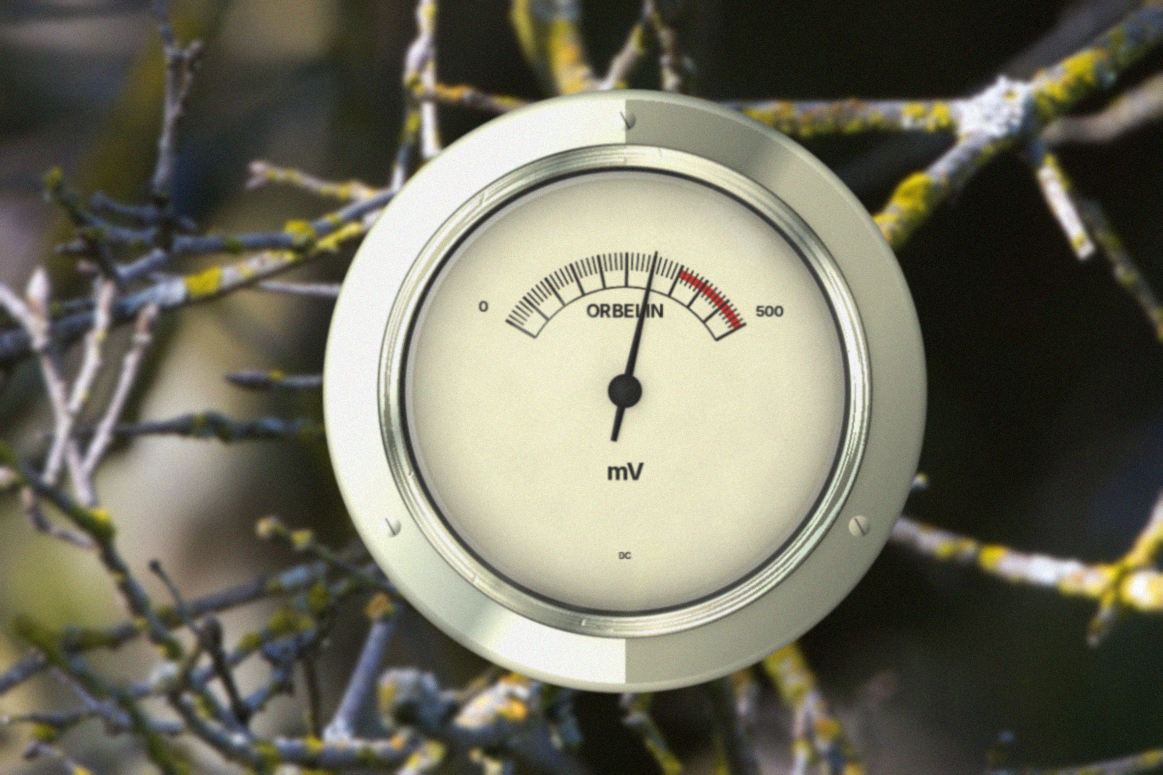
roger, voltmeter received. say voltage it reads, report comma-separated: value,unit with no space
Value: 300,mV
